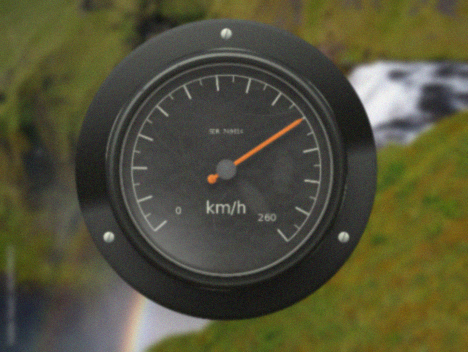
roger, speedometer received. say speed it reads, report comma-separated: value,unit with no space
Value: 180,km/h
